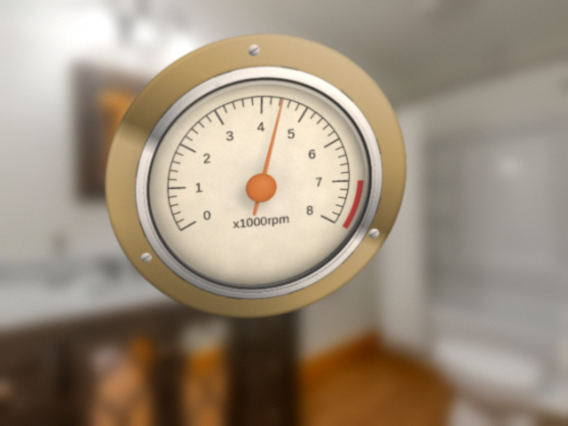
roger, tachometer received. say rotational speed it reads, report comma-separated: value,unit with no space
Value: 4400,rpm
